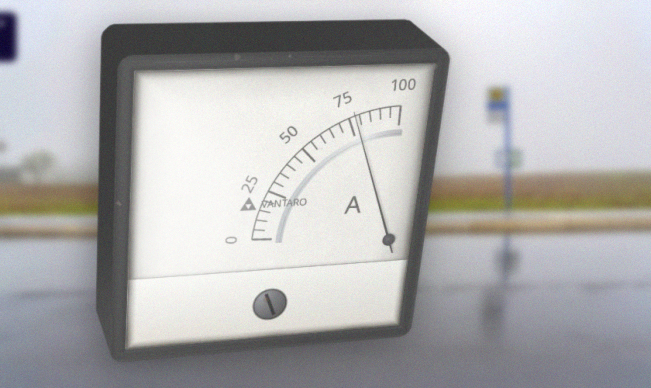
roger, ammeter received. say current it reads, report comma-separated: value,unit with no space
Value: 77.5,A
